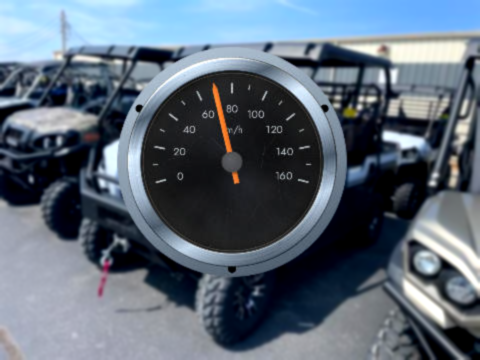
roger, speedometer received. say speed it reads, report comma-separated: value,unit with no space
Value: 70,km/h
